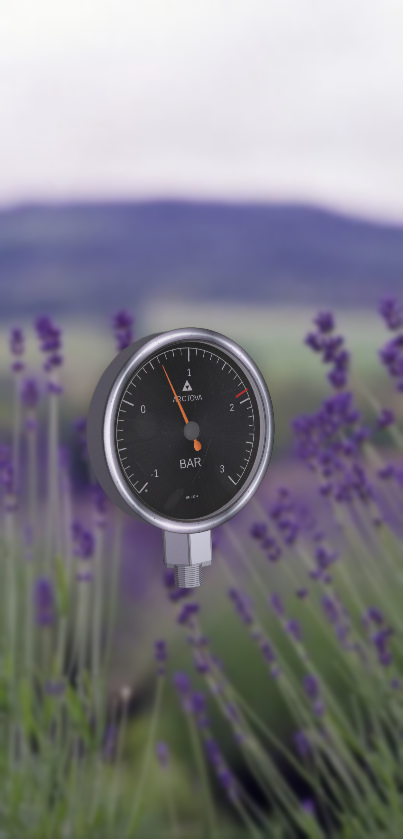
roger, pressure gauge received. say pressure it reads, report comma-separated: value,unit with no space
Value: 0.6,bar
